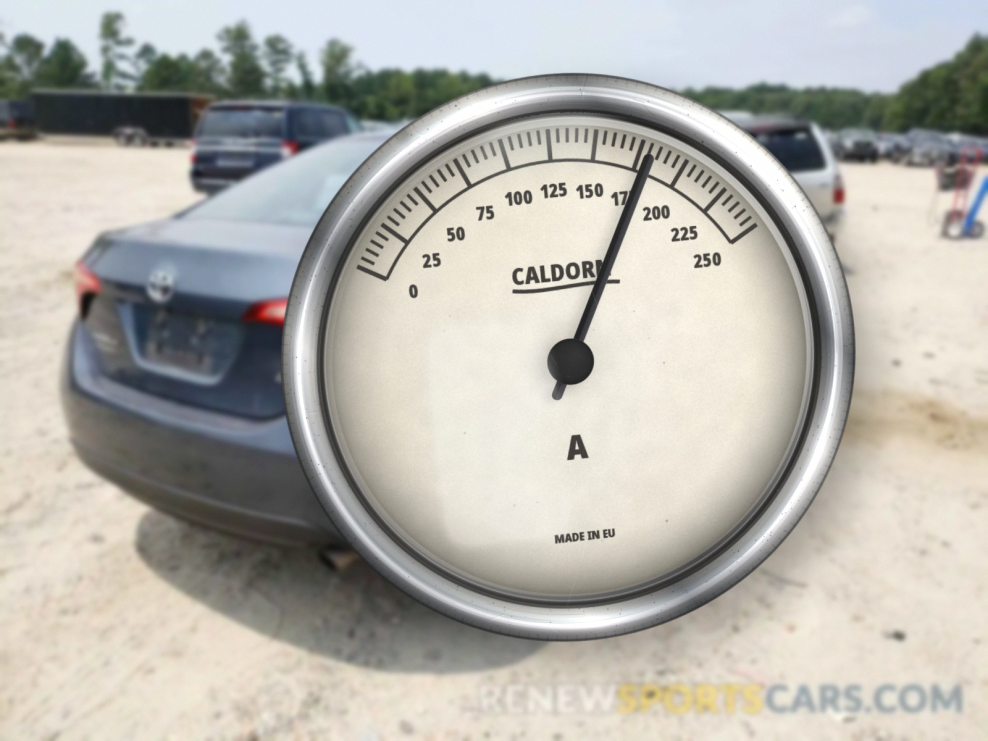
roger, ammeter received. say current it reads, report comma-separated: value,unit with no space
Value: 180,A
